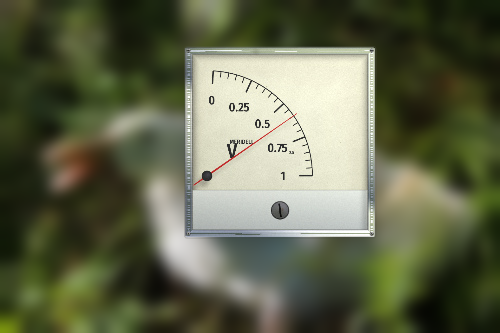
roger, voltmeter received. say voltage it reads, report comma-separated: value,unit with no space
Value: 0.6,V
